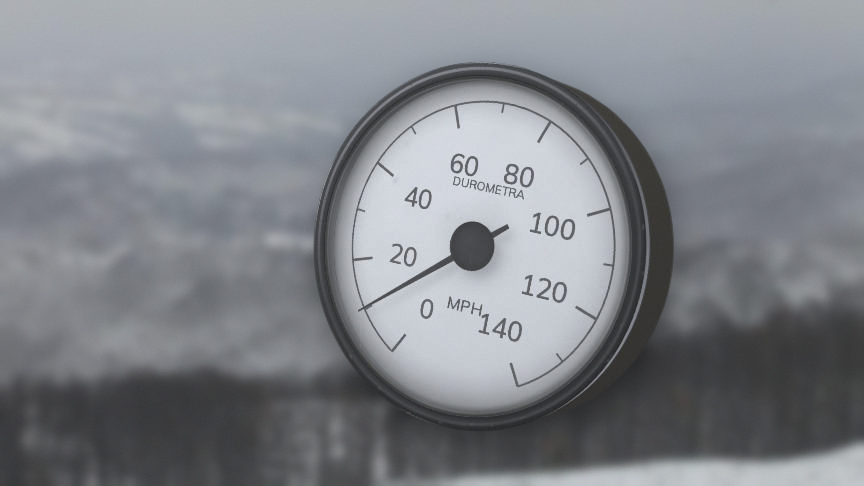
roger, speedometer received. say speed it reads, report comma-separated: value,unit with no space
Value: 10,mph
